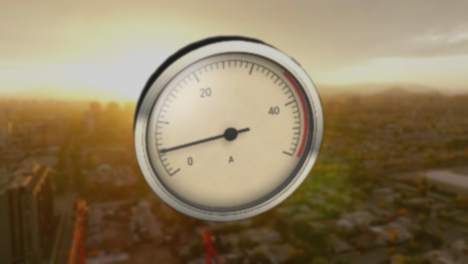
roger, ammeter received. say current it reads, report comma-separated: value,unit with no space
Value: 5,A
